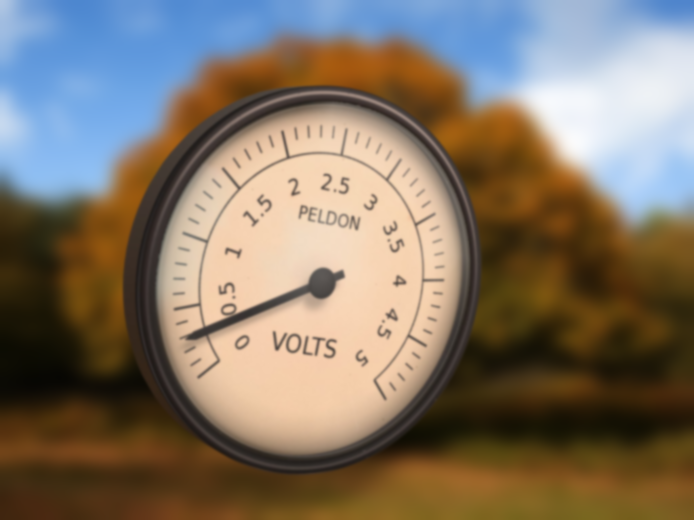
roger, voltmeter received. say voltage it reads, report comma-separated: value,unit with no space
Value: 0.3,V
